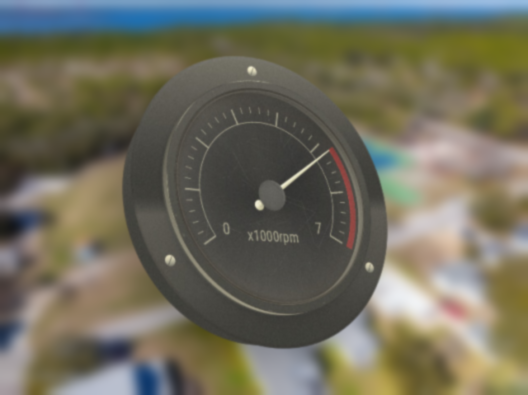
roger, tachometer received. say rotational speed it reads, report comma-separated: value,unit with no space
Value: 5200,rpm
